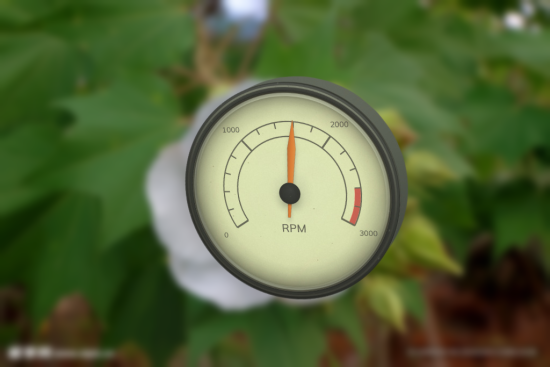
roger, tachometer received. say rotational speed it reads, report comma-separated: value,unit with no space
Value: 1600,rpm
